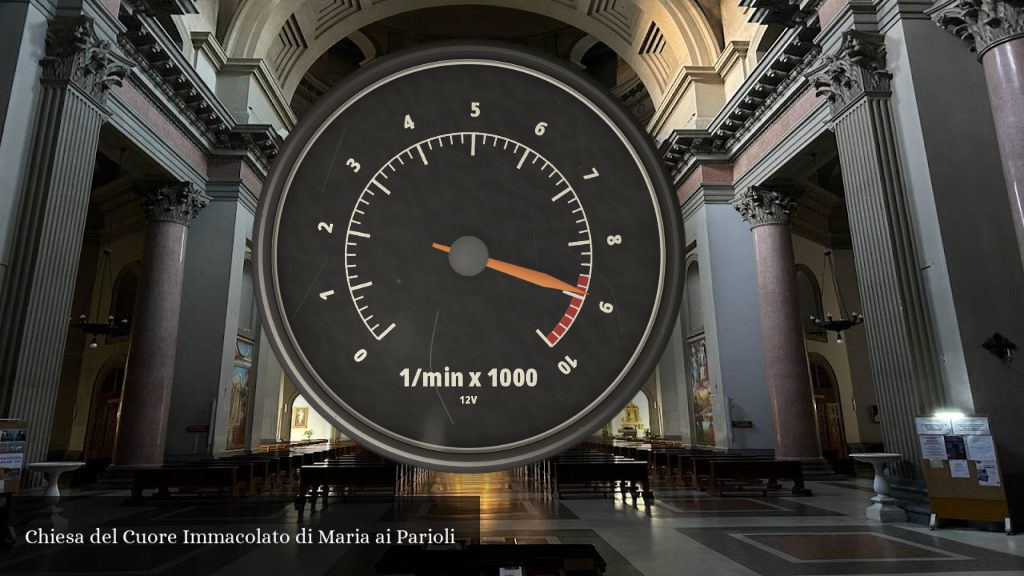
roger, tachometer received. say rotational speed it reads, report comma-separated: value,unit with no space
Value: 8900,rpm
